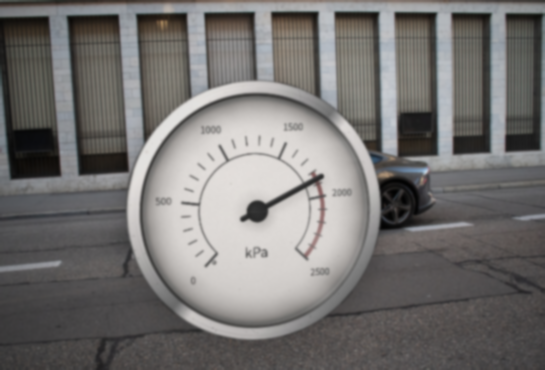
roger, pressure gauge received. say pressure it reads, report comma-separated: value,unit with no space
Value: 1850,kPa
